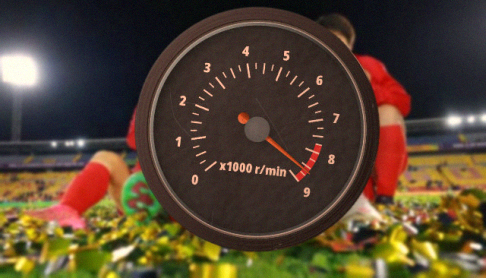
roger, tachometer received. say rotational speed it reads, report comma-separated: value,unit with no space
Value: 8625,rpm
